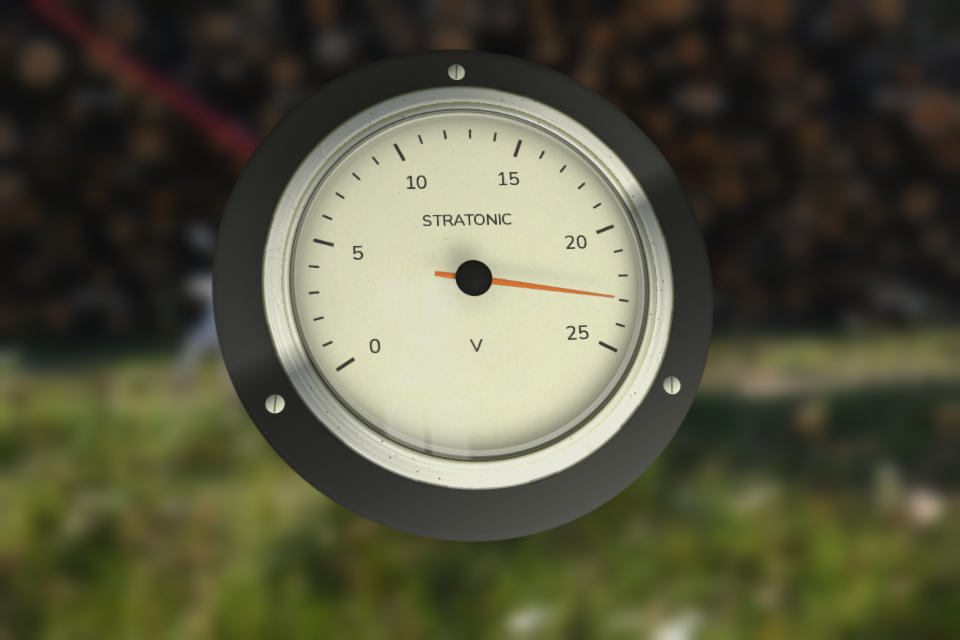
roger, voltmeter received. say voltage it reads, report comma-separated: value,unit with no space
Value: 23,V
